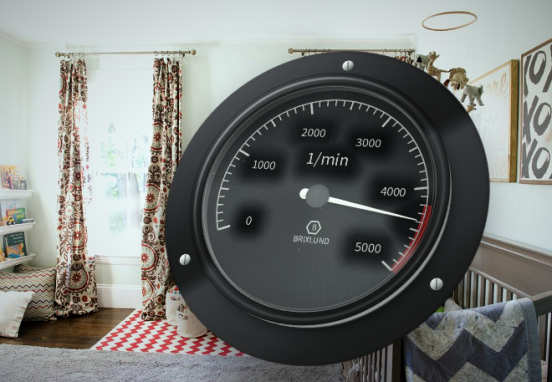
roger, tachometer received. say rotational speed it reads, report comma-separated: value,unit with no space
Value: 4400,rpm
